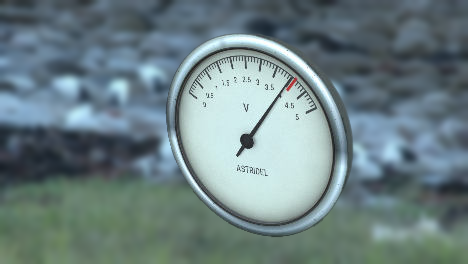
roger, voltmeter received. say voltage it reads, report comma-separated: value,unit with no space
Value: 4,V
